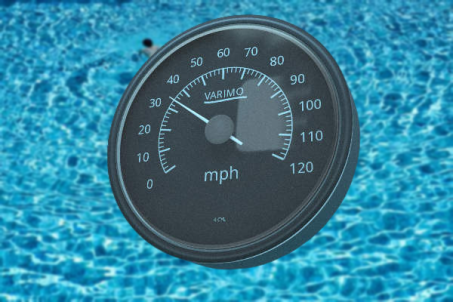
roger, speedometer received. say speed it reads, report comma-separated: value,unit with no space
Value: 34,mph
